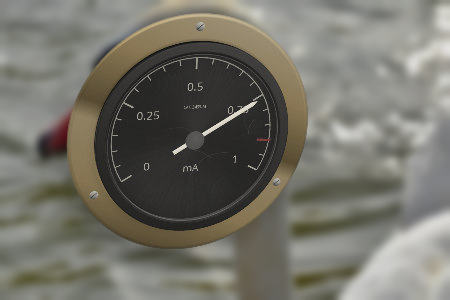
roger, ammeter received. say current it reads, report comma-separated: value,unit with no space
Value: 0.75,mA
